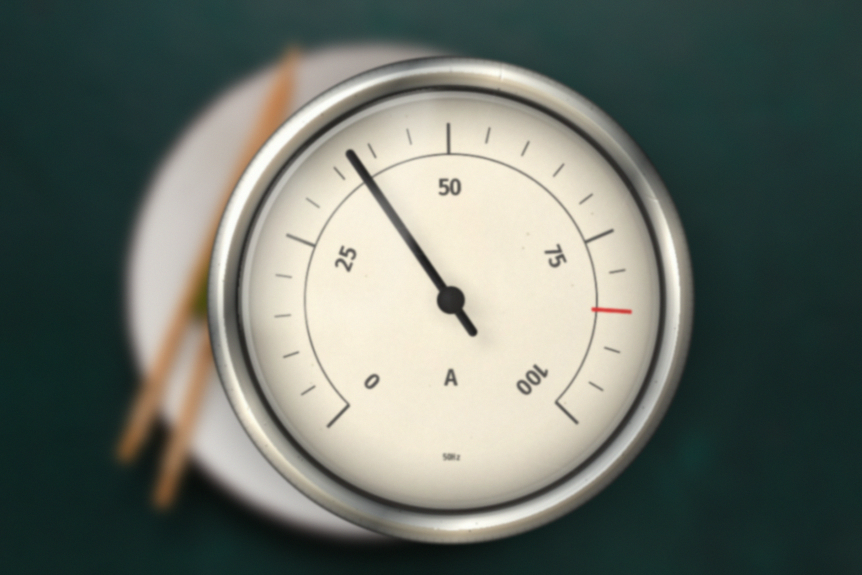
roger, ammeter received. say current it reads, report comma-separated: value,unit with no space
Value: 37.5,A
